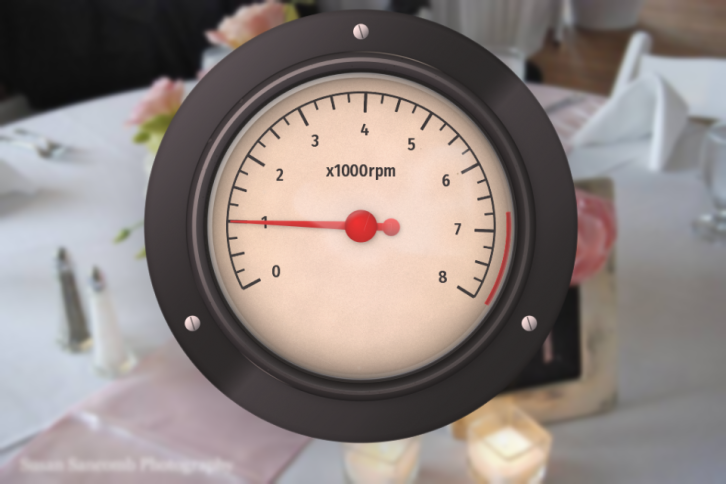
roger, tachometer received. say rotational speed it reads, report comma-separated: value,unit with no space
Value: 1000,rpm
